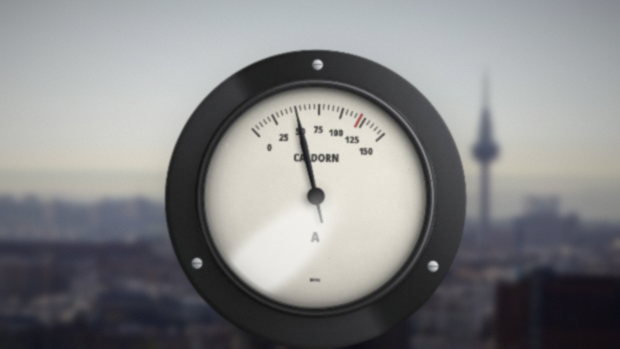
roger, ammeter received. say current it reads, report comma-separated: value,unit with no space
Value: 50,A
